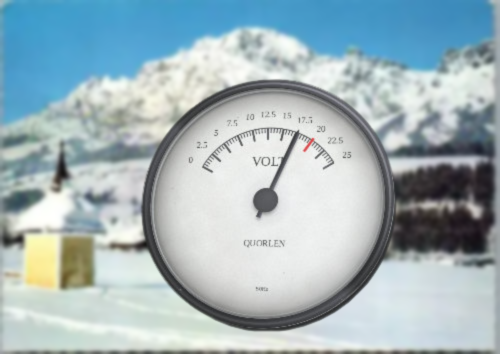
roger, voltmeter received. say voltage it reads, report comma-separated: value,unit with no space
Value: 17.5,V
